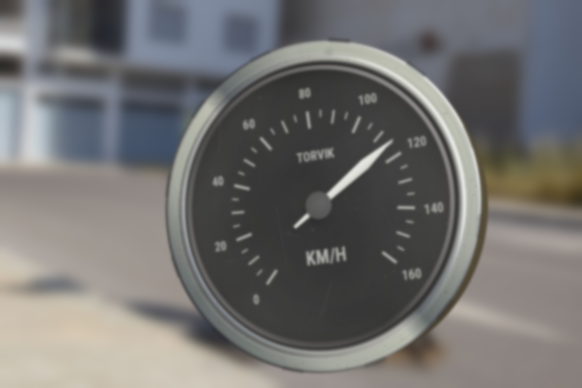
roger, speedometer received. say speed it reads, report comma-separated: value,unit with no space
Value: 115,km/h
